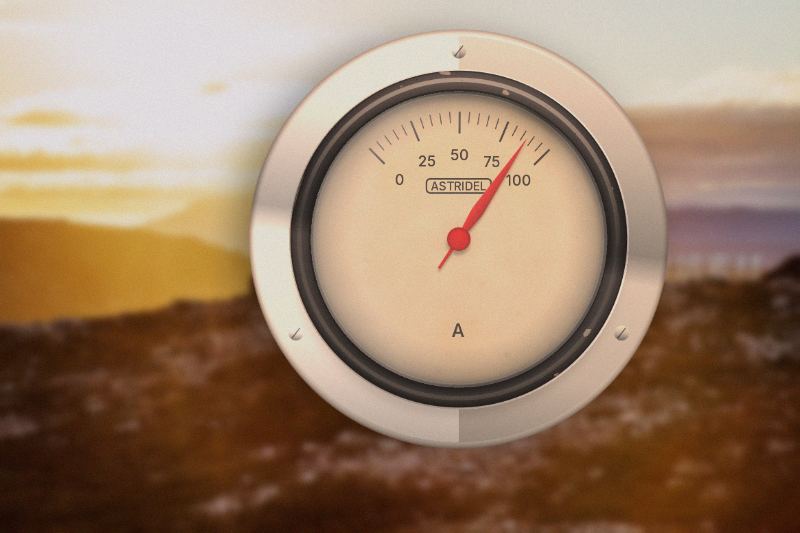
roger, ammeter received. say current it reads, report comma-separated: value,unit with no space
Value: 87.5,A
